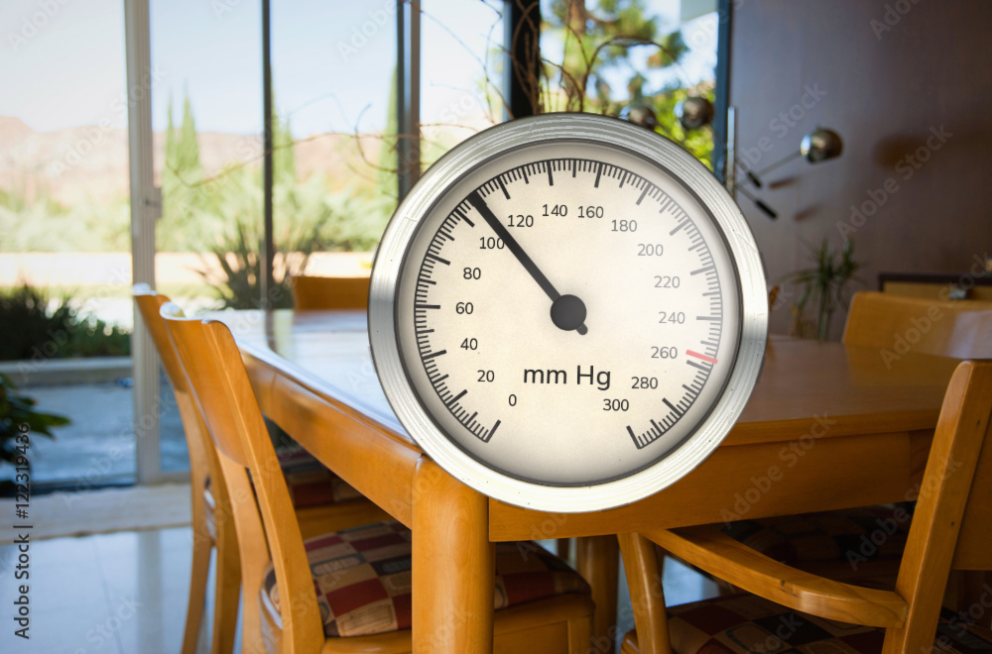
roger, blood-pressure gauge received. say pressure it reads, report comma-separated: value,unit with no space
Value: 108,mmHg
